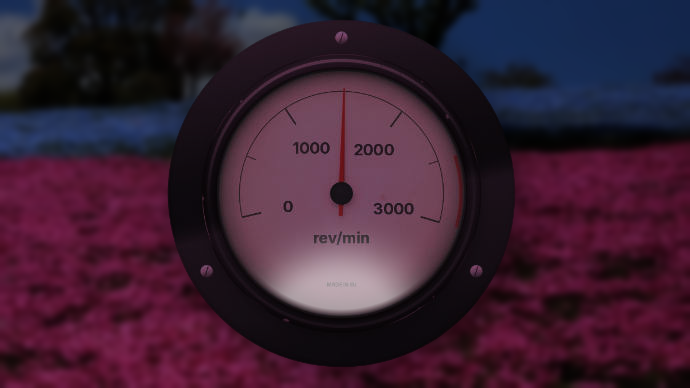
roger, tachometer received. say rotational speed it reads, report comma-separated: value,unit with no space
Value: 1500,rpm
